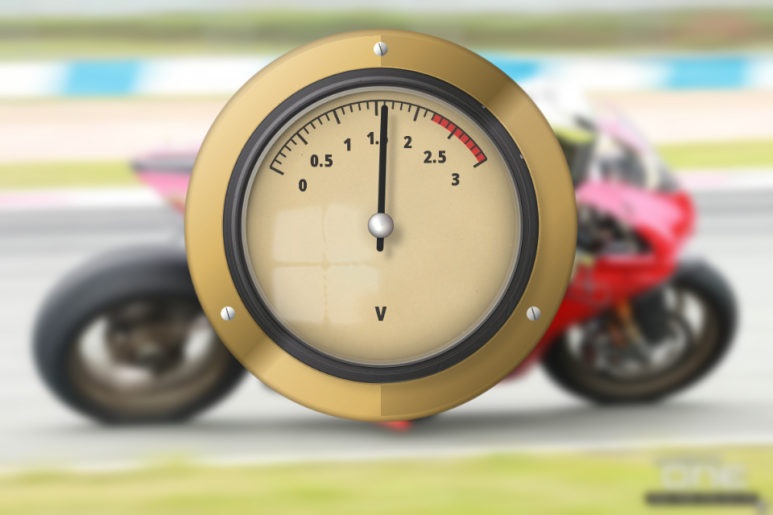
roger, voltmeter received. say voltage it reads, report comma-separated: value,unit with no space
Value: 1.6,V
